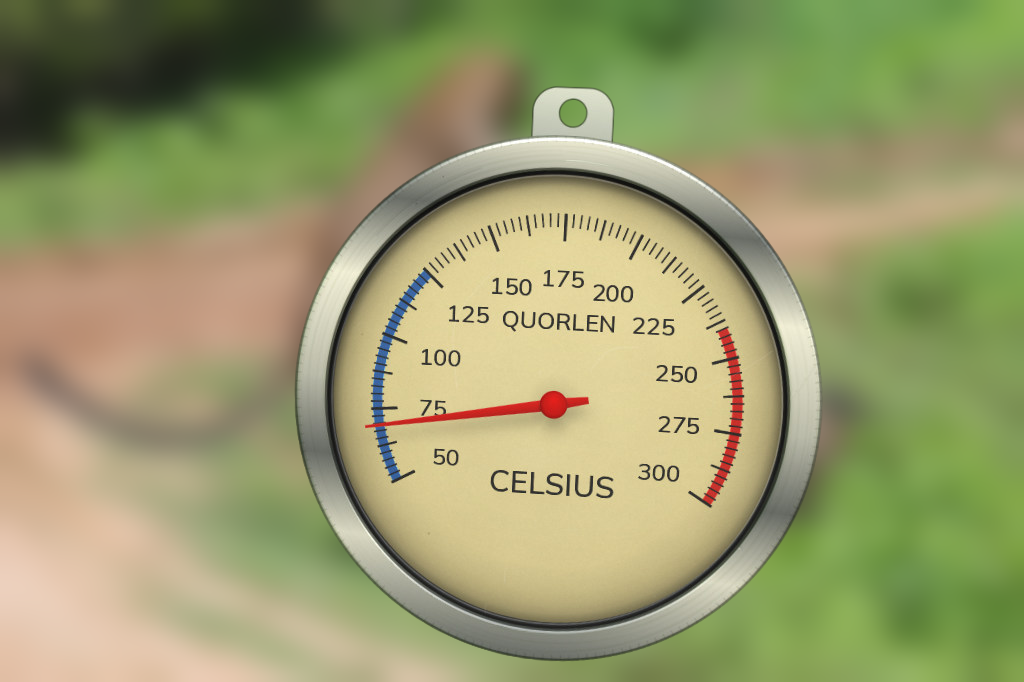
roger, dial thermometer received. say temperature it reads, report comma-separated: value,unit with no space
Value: 70,°C
